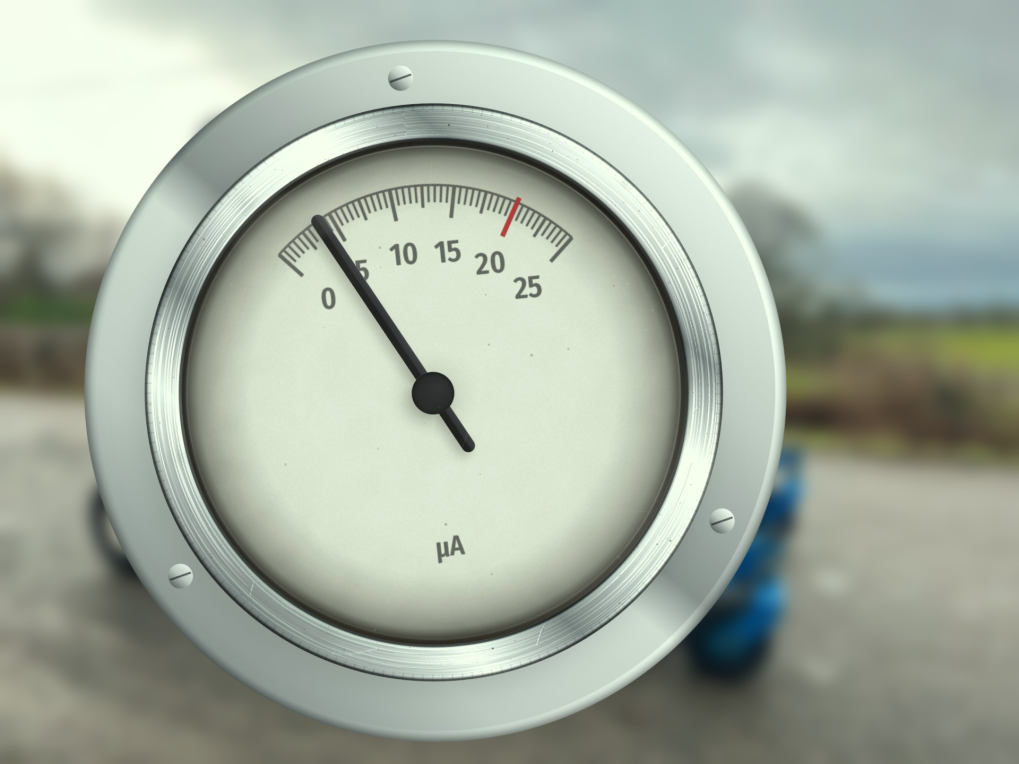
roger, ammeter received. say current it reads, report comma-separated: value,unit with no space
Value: 4,µA
